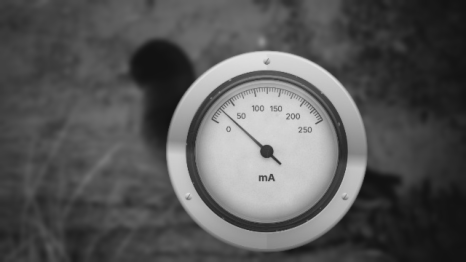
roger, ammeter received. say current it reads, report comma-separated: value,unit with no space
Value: 25,mA
